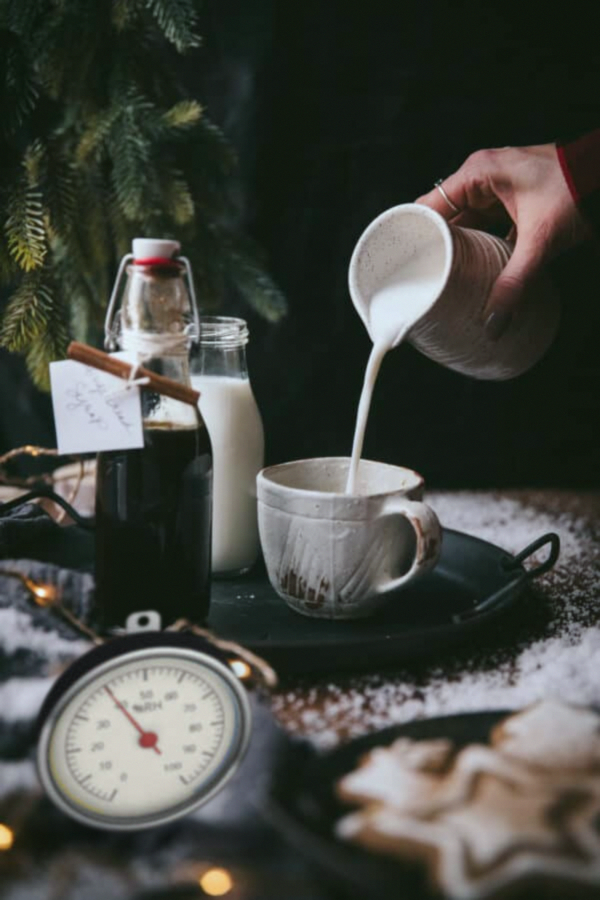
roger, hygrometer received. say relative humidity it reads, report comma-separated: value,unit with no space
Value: 40,%
